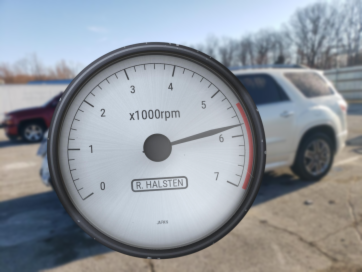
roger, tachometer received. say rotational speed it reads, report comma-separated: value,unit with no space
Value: 5800,rpm
